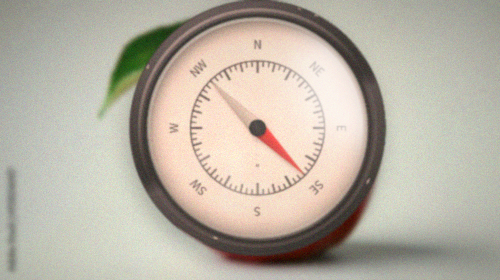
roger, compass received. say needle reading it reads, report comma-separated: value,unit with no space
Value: 135,°
